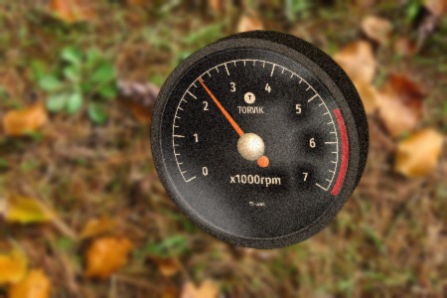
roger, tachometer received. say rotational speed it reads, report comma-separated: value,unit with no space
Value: 2400,rpm
